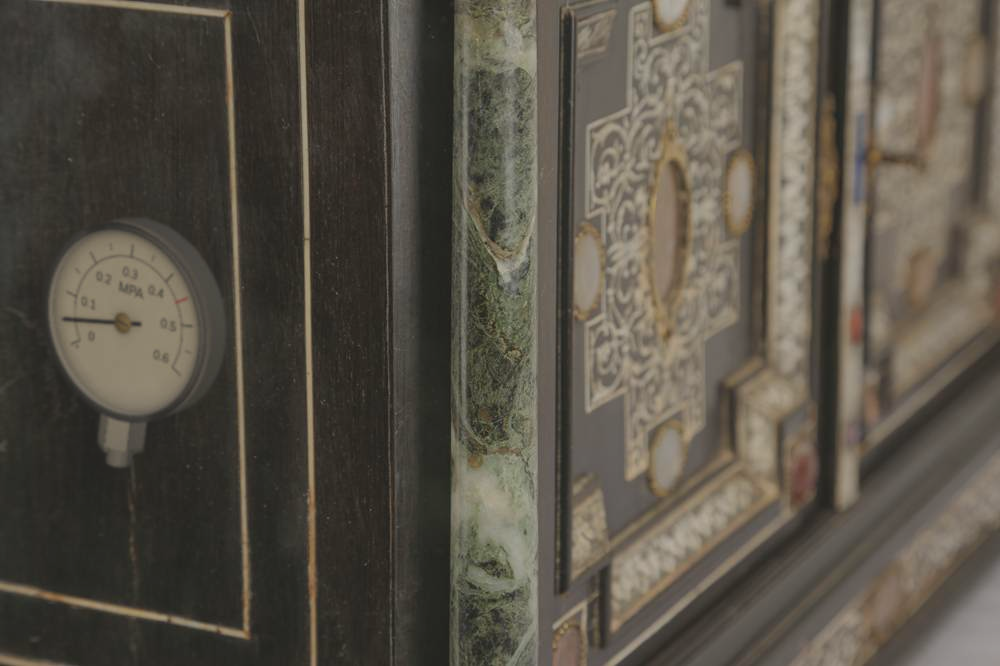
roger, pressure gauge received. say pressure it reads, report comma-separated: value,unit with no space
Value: 0.05,MPa
